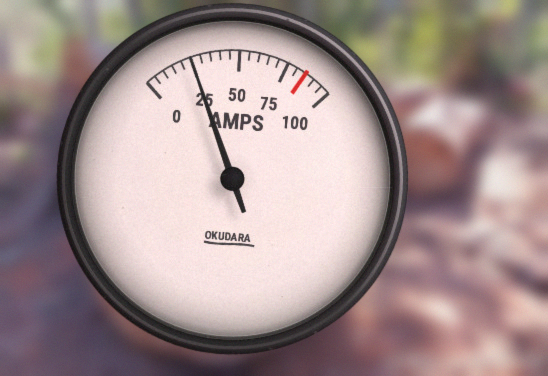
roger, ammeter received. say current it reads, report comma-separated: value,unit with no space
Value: 25,A
